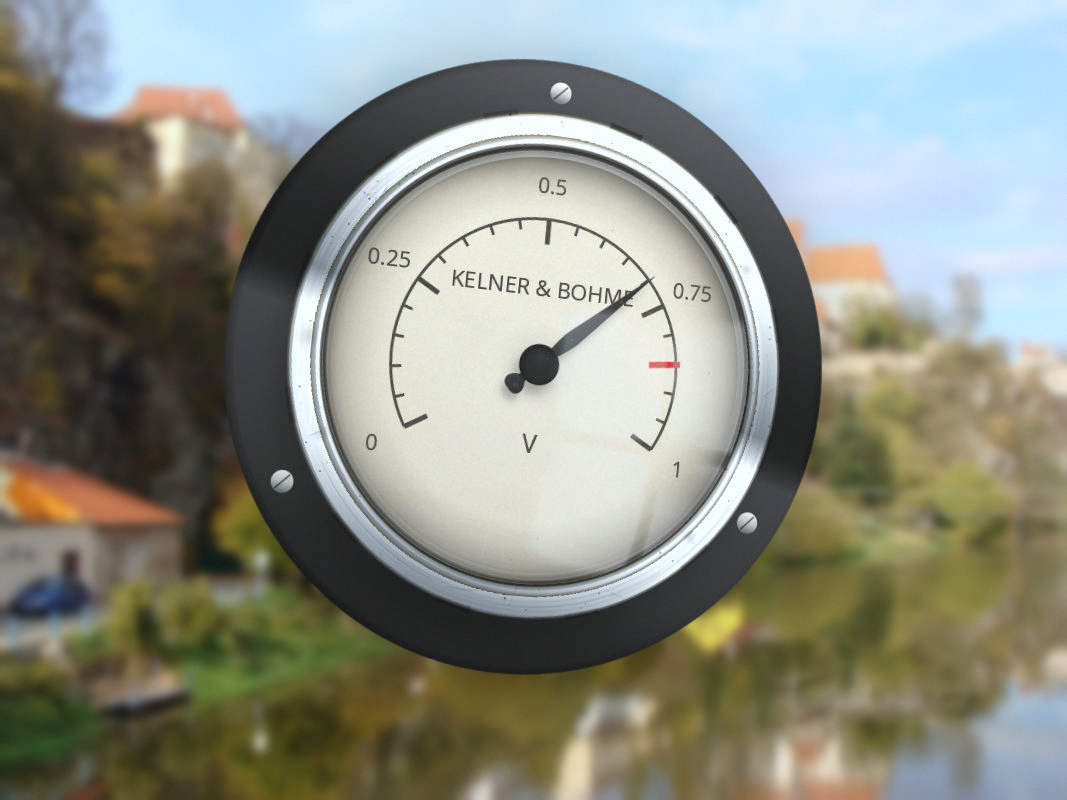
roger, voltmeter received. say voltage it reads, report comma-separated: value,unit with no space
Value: 0.7,V
